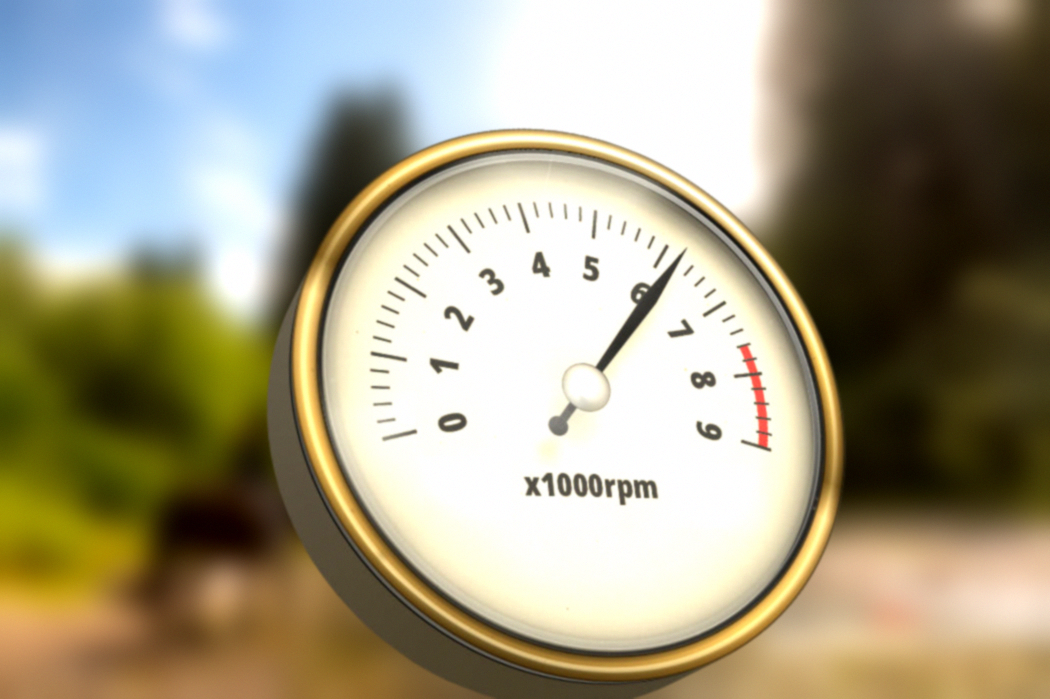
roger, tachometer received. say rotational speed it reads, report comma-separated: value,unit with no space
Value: 6200,rpm
